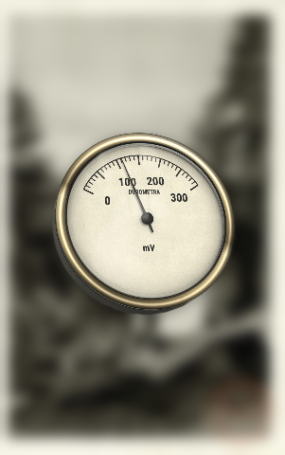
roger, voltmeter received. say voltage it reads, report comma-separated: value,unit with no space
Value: 110,mV
